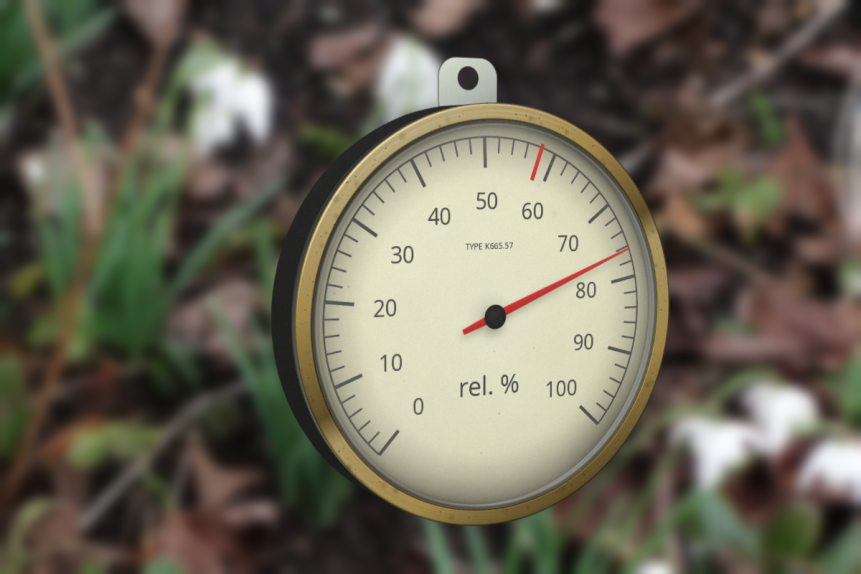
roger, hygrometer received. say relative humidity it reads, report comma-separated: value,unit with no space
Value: 76,%
